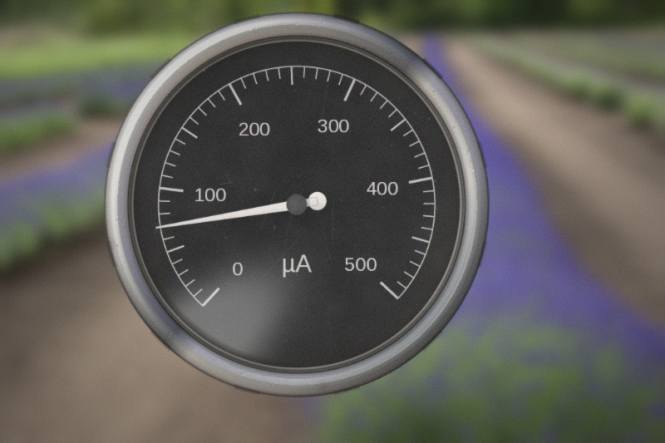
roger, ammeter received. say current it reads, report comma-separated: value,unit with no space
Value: 70,µA
